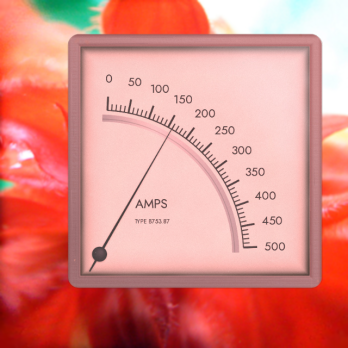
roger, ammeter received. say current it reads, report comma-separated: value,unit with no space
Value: 160,A
